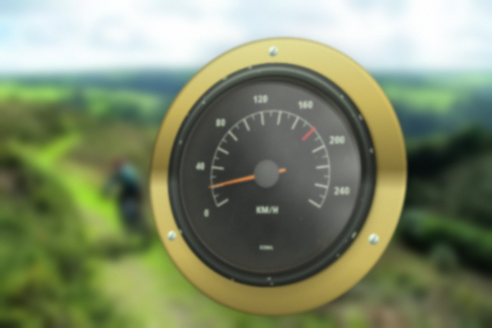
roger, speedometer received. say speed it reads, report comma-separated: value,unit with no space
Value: 20,km/h
